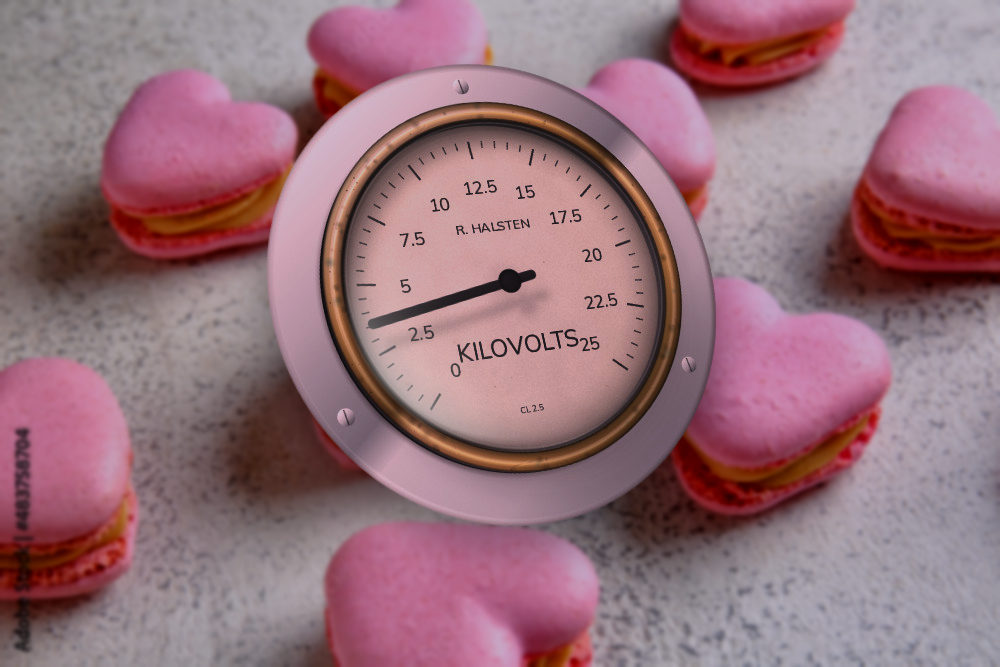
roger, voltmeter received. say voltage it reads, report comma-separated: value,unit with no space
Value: 3.5,kV
